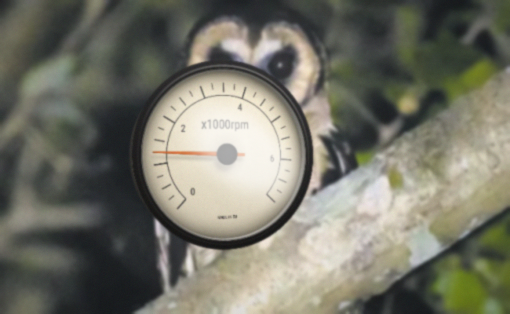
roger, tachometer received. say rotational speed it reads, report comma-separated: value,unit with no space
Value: 1250,rpm
